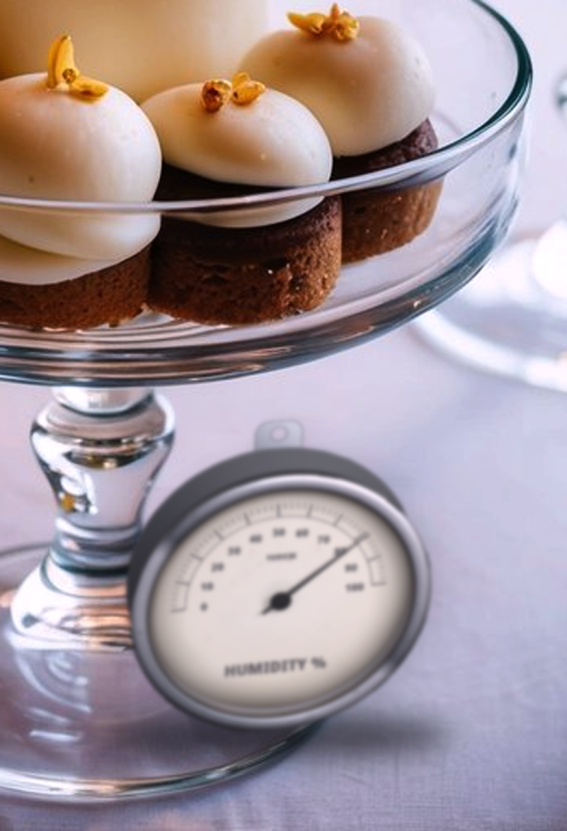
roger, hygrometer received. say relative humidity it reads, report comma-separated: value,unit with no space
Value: 80,%
